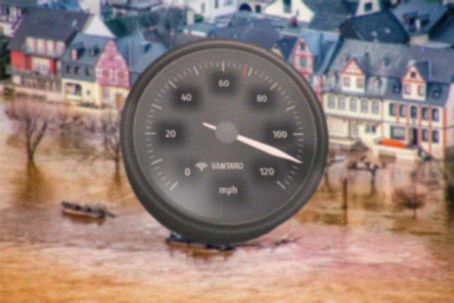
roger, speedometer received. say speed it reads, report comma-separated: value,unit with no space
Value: 110,mph
